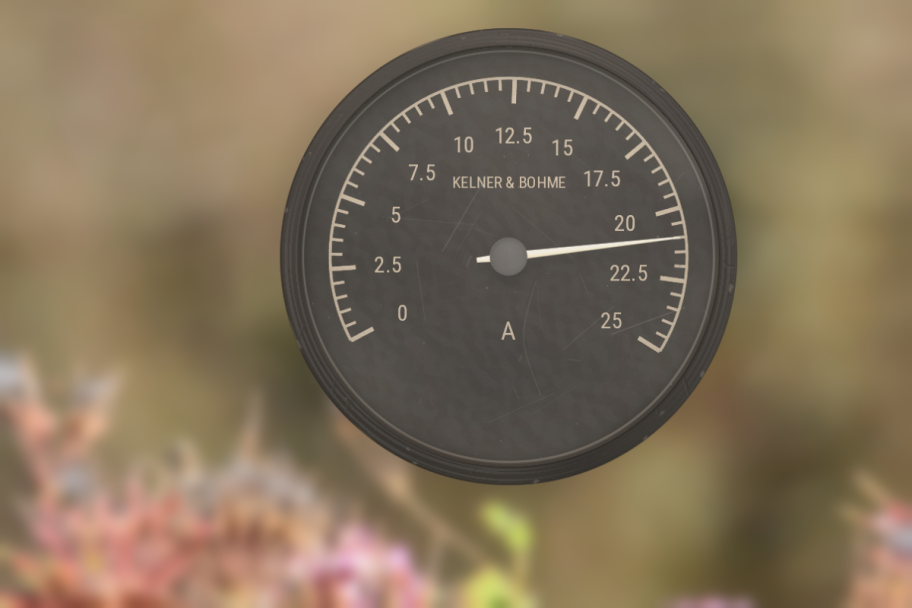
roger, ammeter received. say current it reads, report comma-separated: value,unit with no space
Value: 21,A
